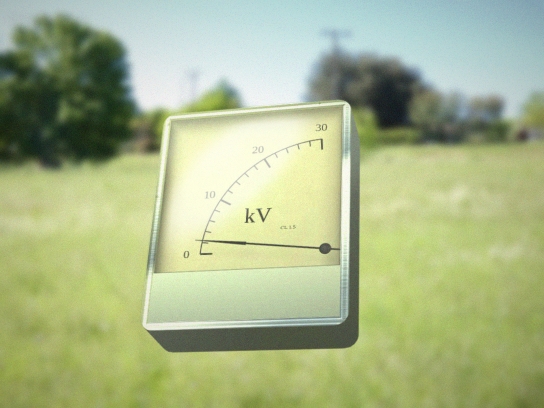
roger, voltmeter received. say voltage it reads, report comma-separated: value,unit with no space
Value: 2,kV
